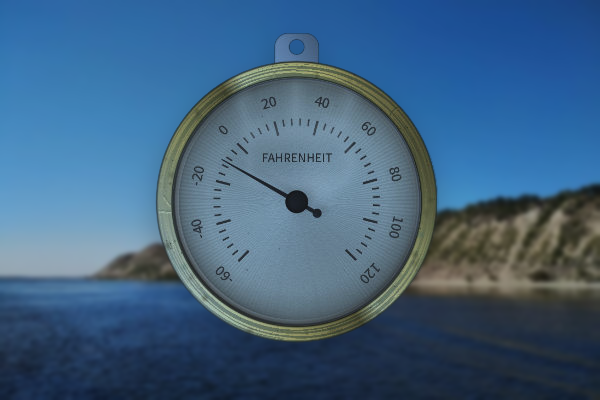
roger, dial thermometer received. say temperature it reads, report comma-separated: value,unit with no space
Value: -10,°F
